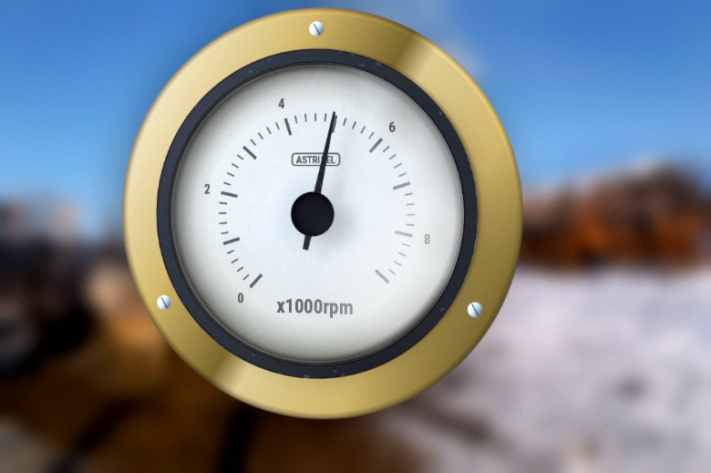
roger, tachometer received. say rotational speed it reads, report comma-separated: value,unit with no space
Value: 5000,rpm
